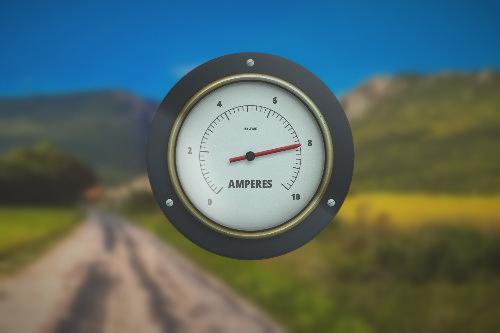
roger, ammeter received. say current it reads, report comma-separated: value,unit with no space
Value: 8,A
